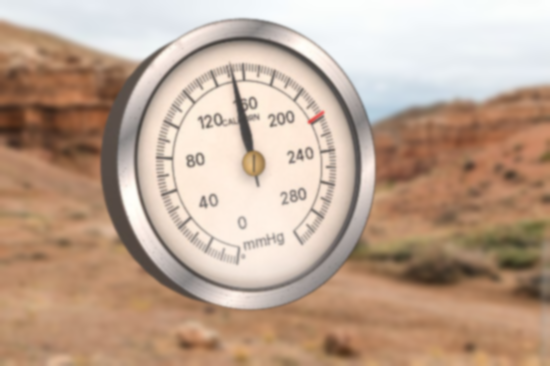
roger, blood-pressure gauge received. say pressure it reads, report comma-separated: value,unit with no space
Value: 150,mmHg
